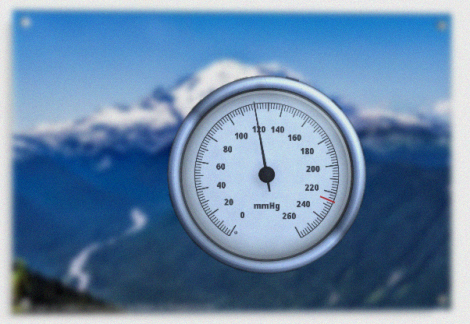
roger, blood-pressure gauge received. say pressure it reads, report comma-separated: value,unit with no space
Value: 120,mmHg
